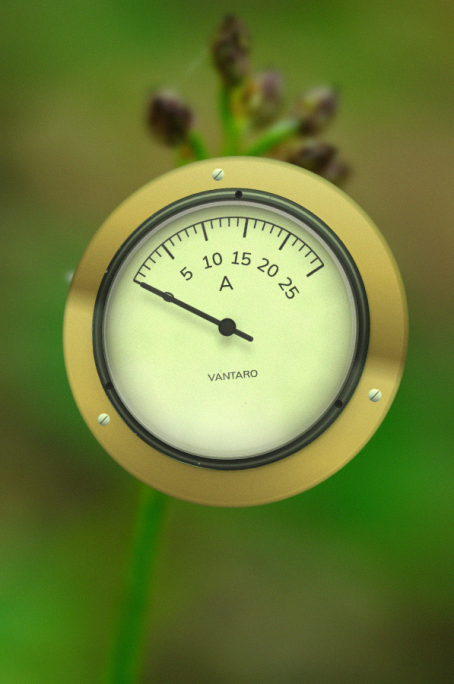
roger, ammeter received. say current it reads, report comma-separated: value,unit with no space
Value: 0,A
